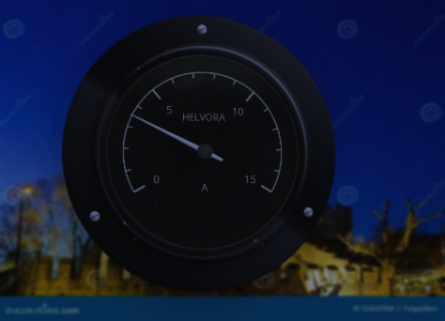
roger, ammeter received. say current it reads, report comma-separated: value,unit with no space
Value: 3.5,A
